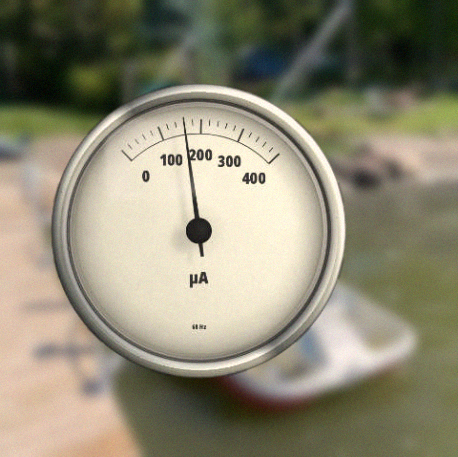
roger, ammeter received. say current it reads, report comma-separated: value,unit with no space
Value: 160,µA
